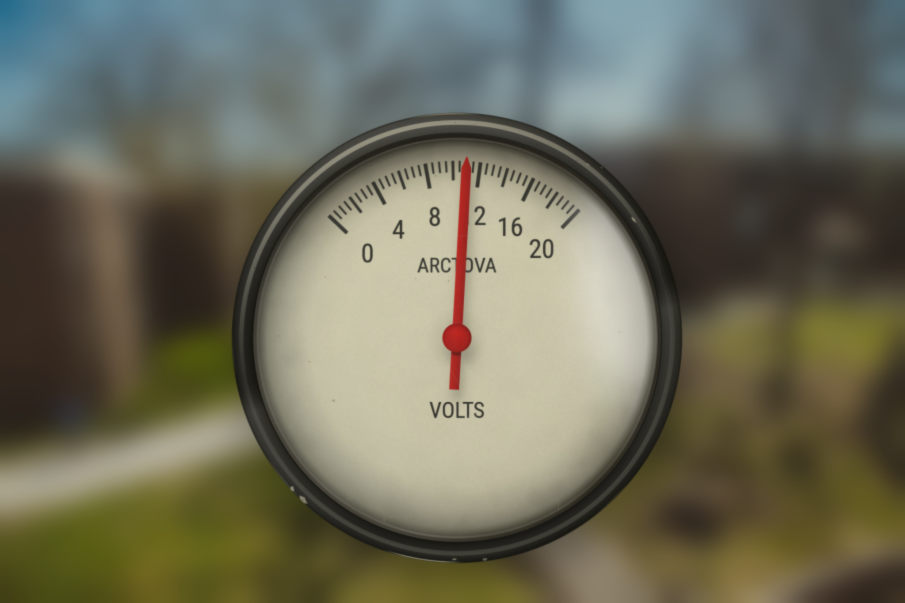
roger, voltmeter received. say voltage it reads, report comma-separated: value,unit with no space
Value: 11,V
